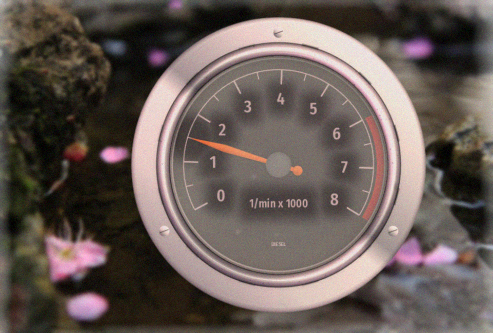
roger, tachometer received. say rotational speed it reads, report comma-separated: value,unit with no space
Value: 1500,rpm
